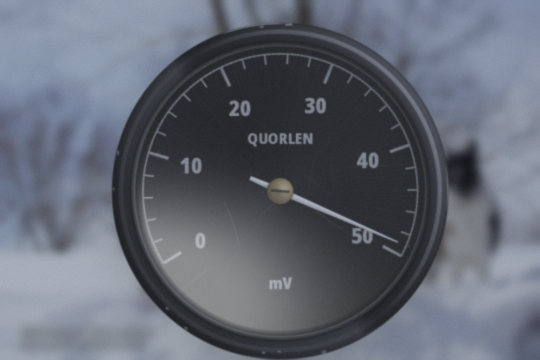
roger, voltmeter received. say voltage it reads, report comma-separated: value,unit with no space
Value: 49,mV
